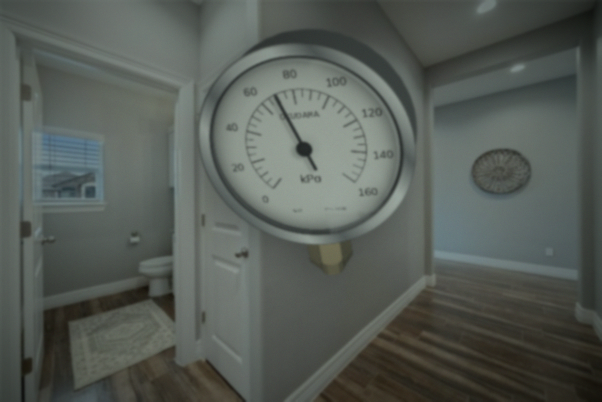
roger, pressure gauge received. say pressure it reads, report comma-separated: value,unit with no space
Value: 70,kPa
